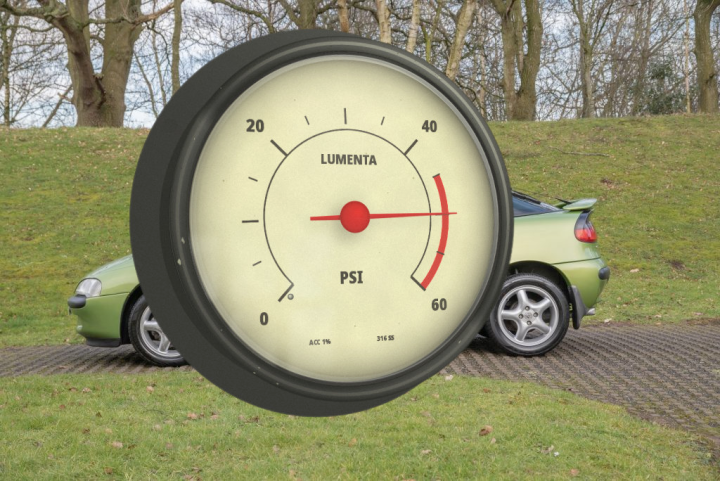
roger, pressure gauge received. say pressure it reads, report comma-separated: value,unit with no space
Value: 50,psi
